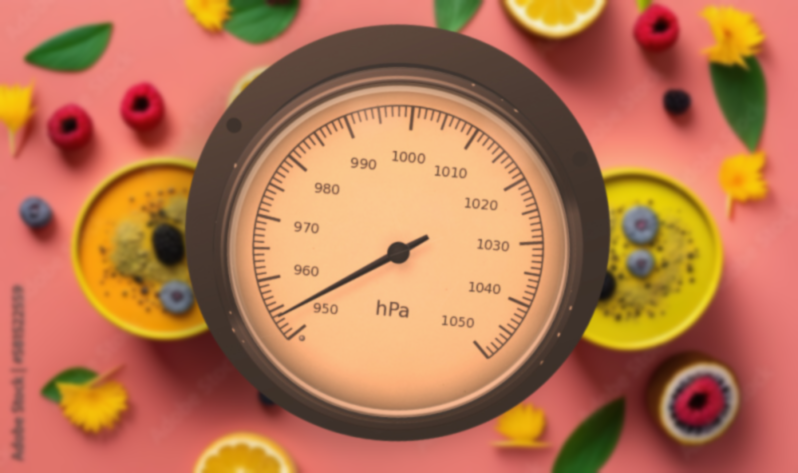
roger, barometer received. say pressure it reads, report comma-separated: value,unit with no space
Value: 954,hPa
